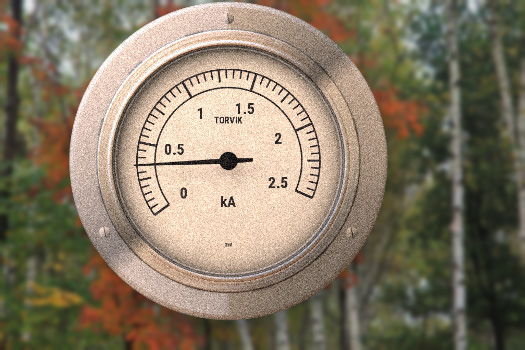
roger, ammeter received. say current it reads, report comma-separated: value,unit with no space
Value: 0.35,kA
